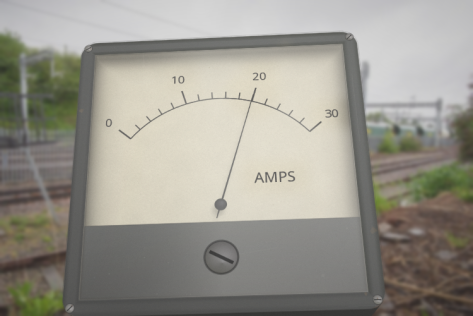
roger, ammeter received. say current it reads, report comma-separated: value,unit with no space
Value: 20,A
